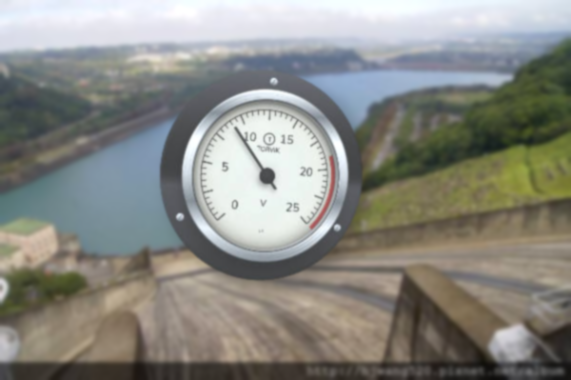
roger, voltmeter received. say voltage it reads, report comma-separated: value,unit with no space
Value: 9,V
